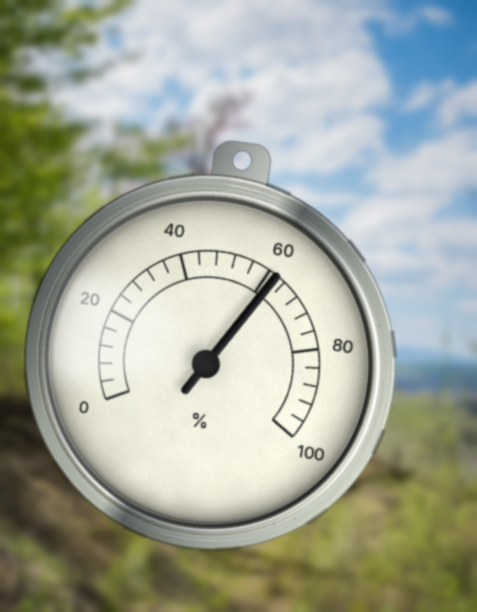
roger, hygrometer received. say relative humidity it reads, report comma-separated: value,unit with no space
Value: 62,%
